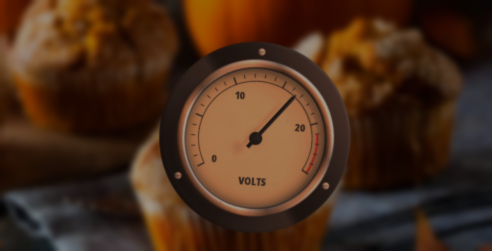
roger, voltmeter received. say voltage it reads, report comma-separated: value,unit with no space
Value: 16.5,V
